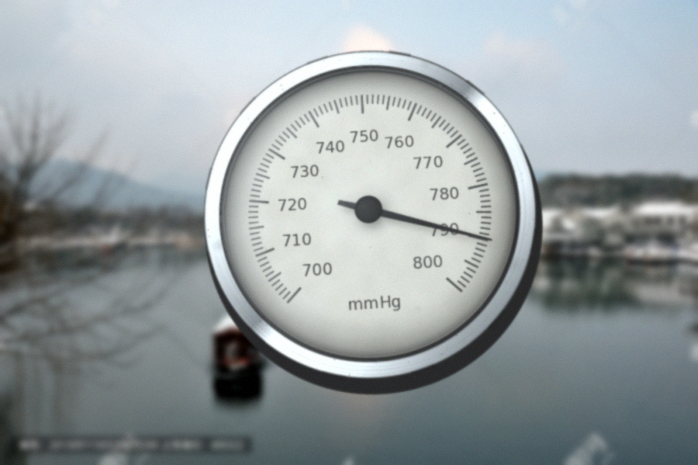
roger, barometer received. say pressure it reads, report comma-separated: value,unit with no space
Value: 790,mmHg
